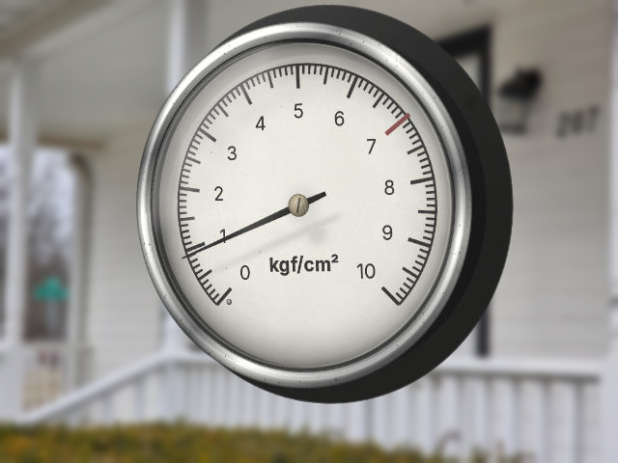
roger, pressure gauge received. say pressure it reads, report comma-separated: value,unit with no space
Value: 0.9,kg/cm²
